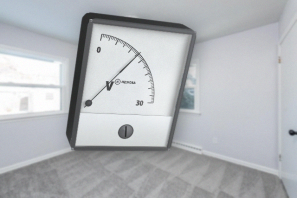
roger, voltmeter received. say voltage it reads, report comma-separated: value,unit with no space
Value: 12.5,V
